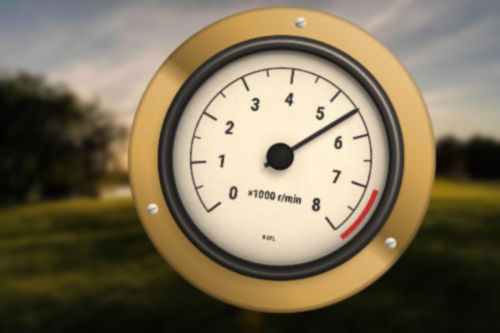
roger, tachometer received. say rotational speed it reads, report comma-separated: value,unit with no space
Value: 5500,rpm
